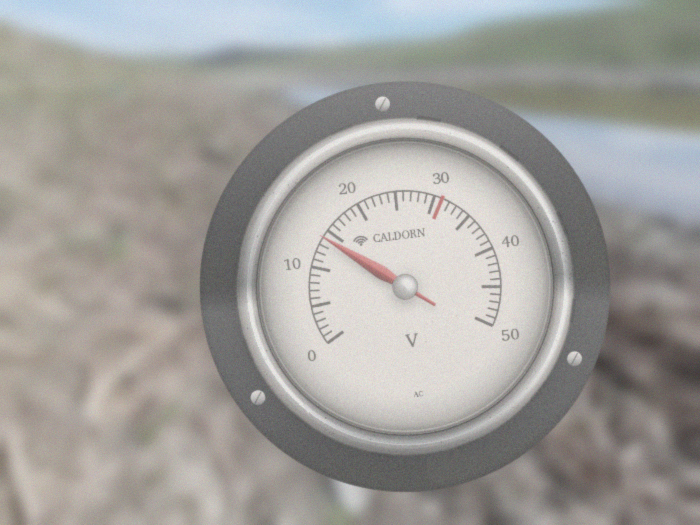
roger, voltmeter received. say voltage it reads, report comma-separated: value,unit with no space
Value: 14,V
